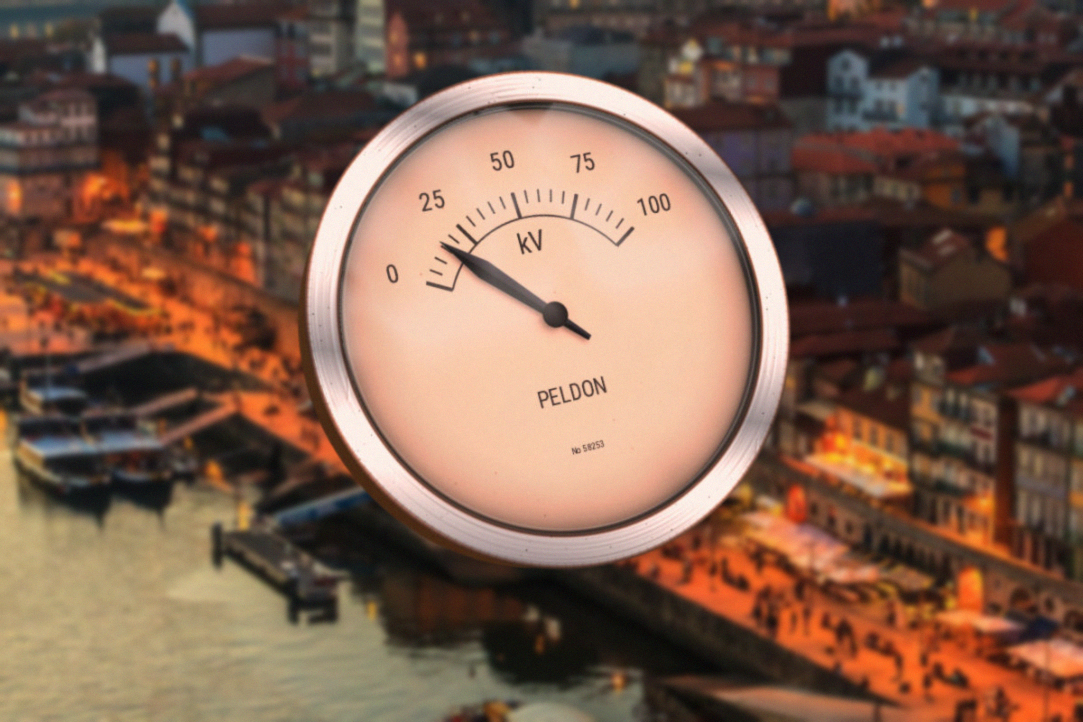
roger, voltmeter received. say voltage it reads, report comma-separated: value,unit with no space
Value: 15,kV
